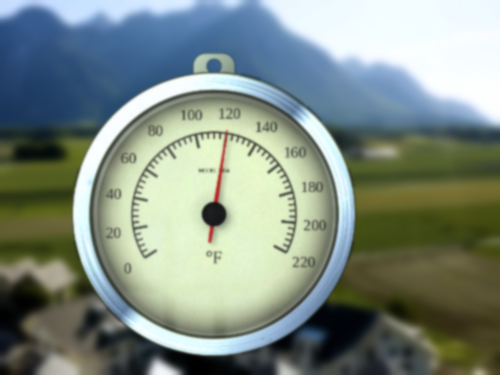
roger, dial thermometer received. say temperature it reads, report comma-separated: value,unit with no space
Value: 120,°F
